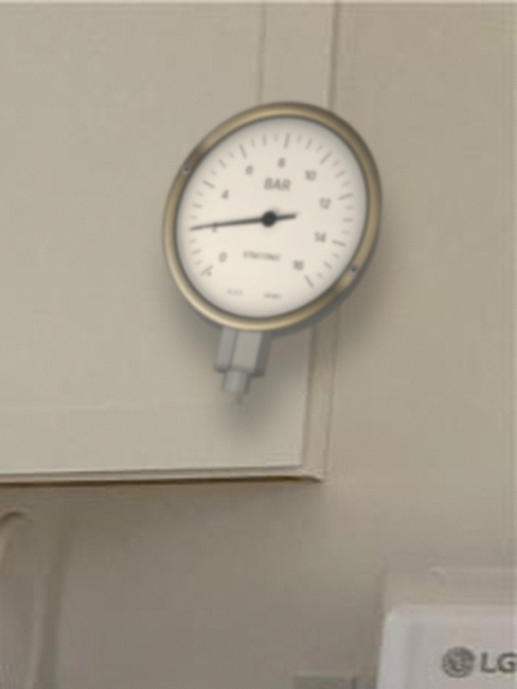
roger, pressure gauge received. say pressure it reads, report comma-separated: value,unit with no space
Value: 2,bar
